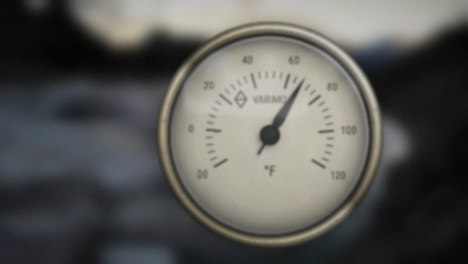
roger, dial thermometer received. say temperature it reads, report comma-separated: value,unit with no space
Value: 68,°F
